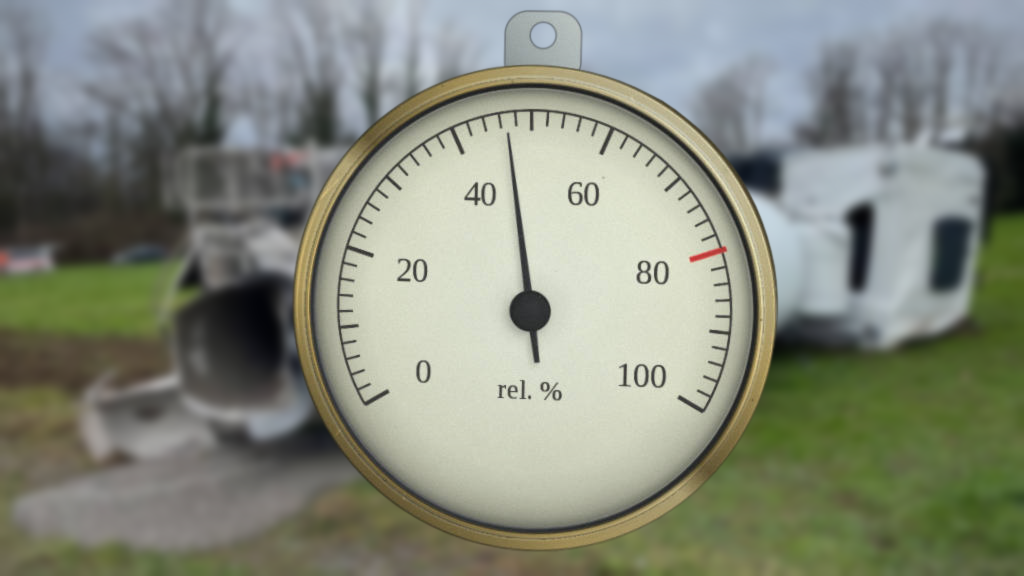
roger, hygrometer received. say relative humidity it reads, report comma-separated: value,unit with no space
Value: 47,%
